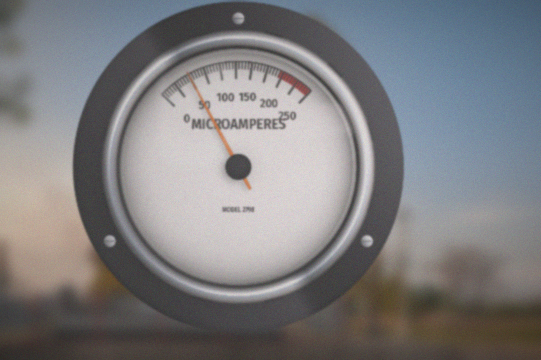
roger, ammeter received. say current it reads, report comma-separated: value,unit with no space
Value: 50,µA
